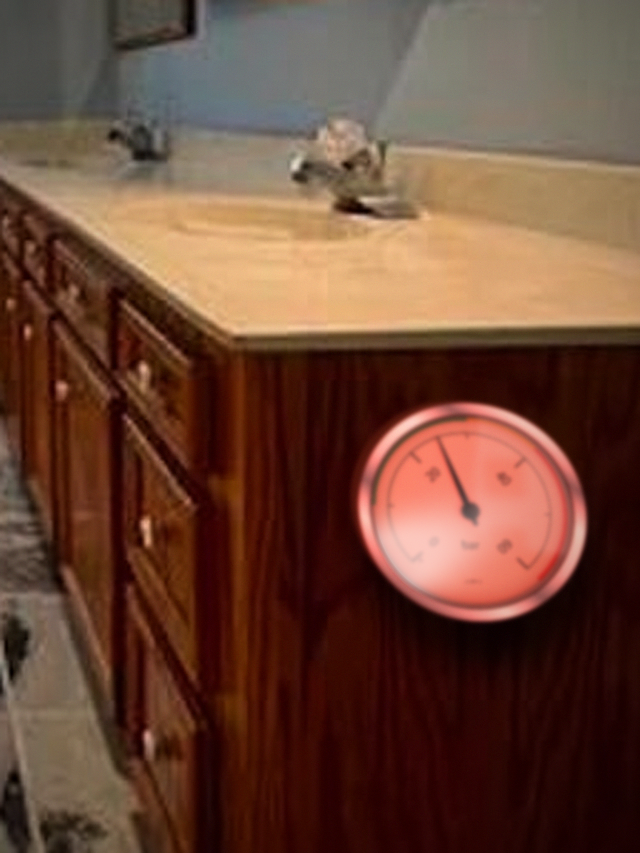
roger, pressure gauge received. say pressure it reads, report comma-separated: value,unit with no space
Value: 25,bar
